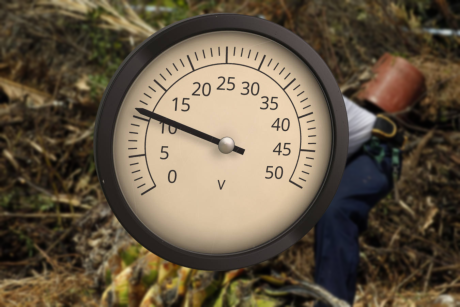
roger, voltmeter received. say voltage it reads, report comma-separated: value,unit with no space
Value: 11,V
